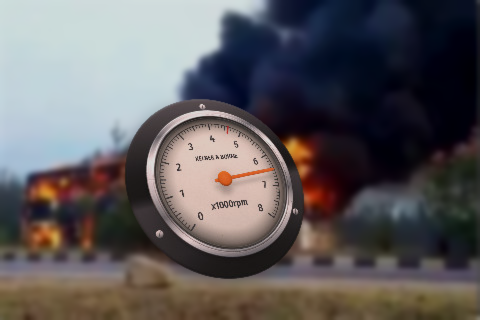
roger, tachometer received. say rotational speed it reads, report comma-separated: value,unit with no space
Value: 6500,rpm
